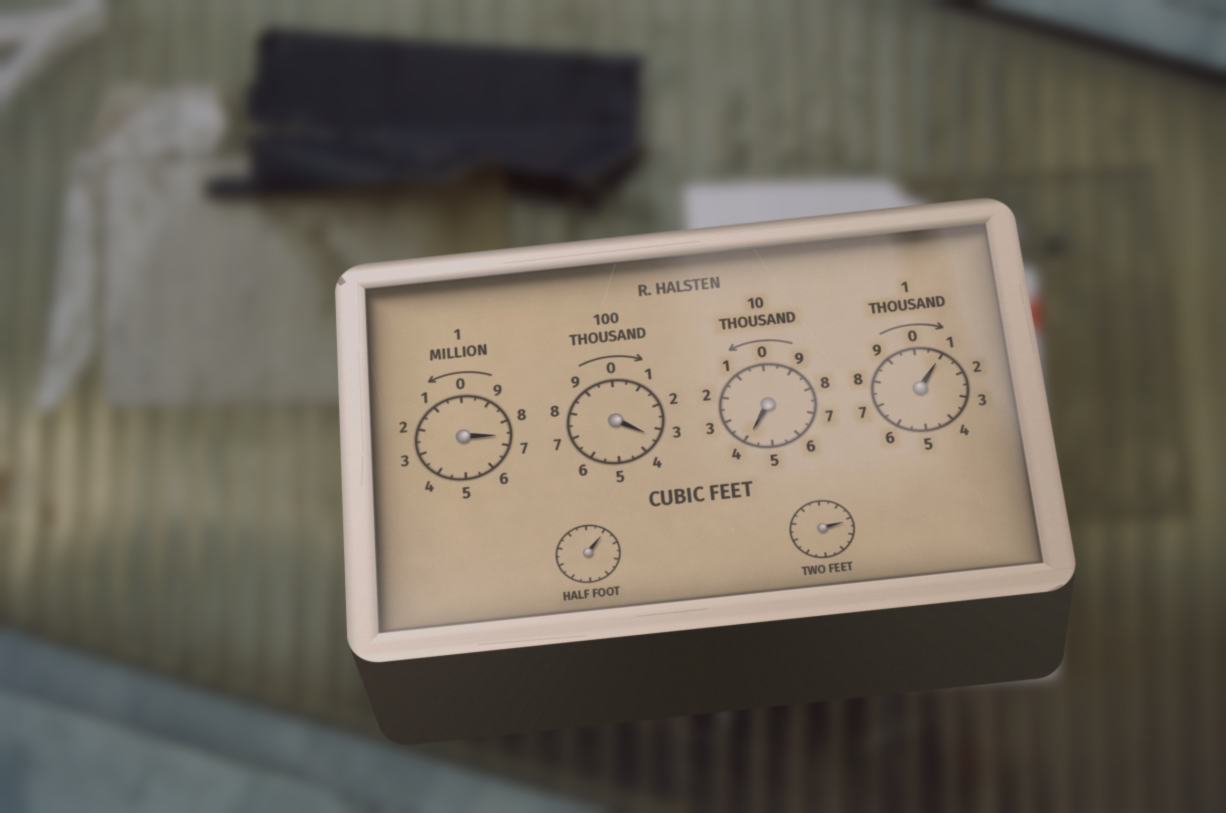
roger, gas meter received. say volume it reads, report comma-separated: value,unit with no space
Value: 734100,ft³
